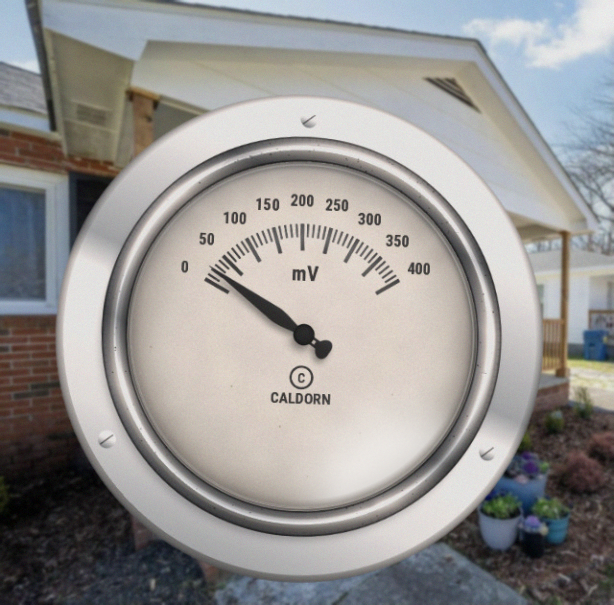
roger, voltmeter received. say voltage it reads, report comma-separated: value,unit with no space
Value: 20,mV
